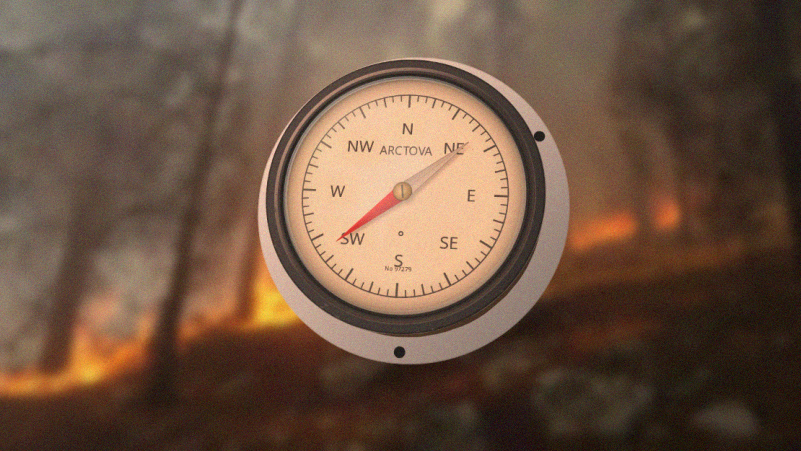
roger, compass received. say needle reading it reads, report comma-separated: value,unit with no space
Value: 230,°
